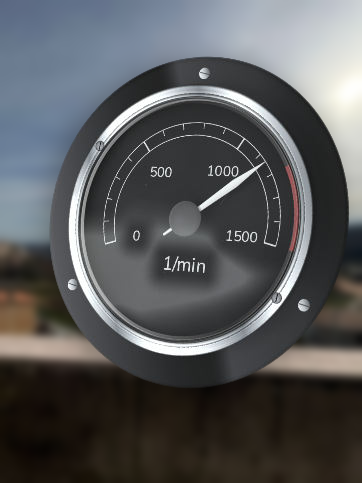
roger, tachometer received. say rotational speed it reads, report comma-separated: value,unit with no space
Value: 1150,rpm
